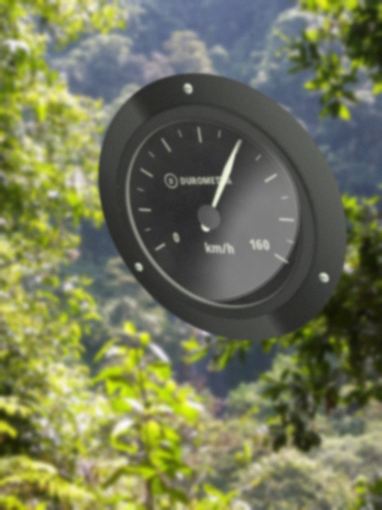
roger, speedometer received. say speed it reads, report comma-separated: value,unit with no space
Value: 100,km/h
